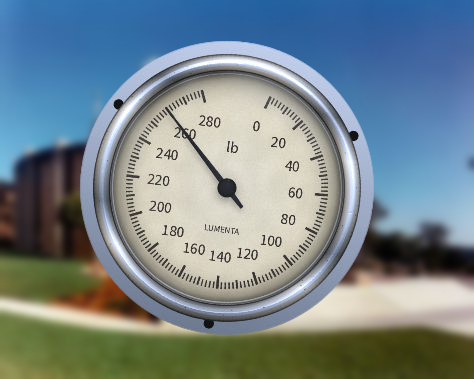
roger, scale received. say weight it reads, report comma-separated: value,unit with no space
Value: 260,lb
